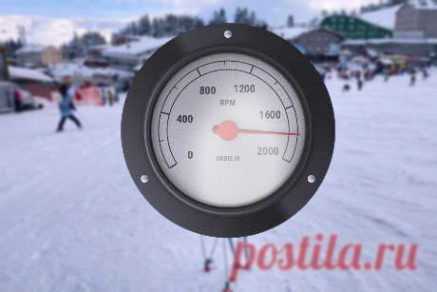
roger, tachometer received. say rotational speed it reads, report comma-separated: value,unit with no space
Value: 1800,rpm
